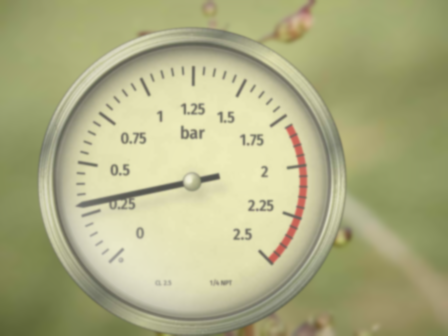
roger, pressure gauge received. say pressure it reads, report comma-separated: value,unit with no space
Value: 0.3,bar
